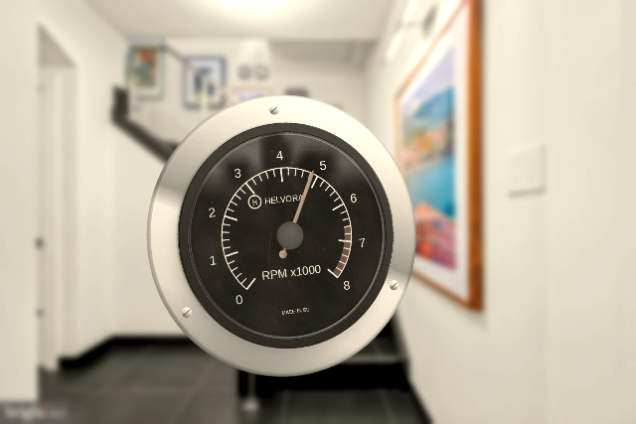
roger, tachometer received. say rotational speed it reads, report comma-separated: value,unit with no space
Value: 4800,rpm
